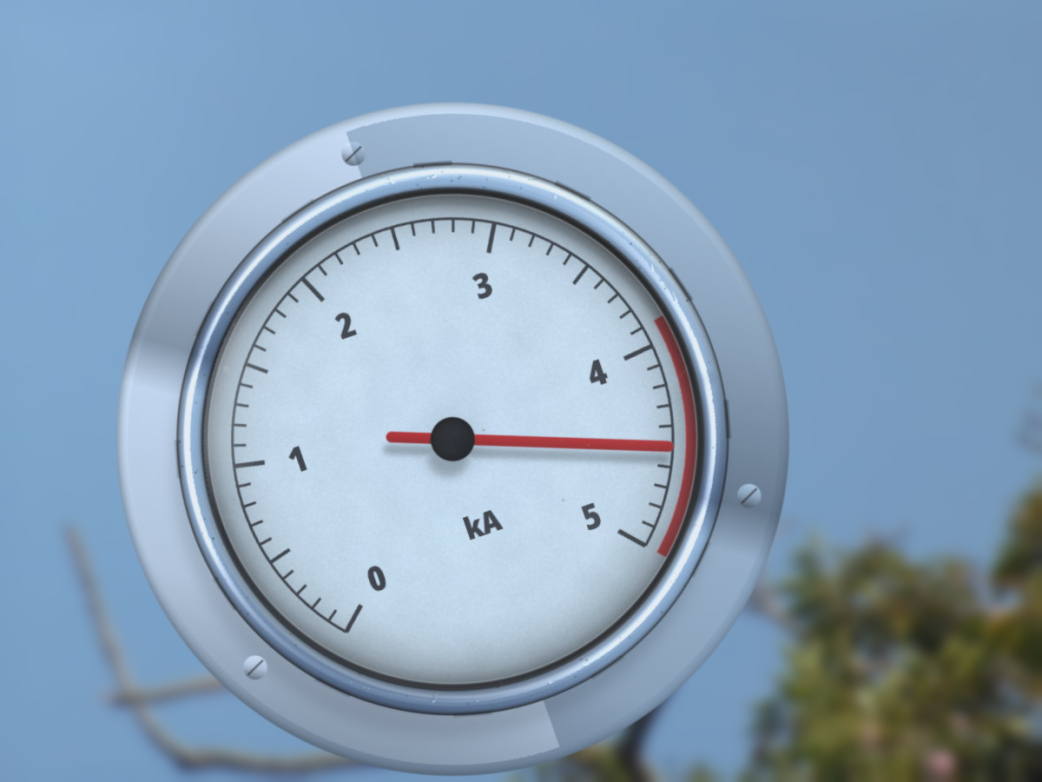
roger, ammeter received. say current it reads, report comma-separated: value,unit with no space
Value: 4.5,kA
